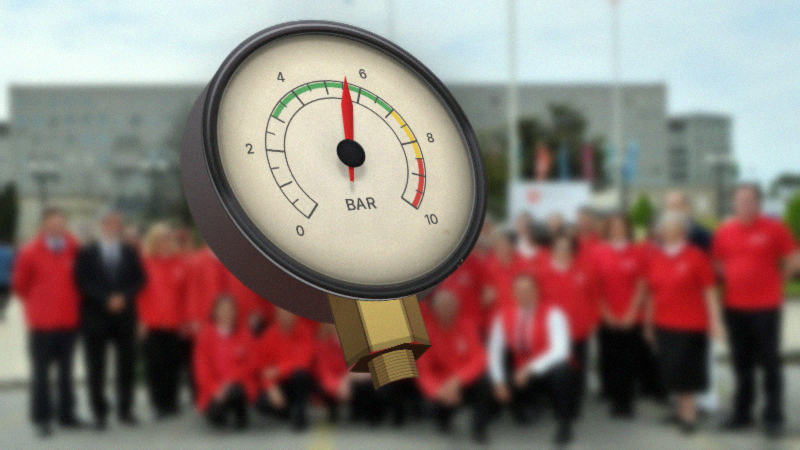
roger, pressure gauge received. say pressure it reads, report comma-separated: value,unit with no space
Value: 5.5,bar
